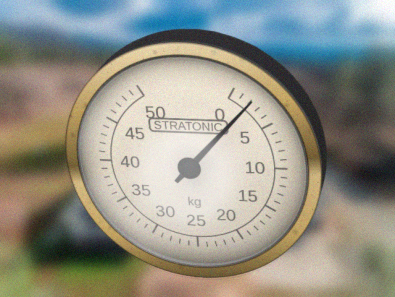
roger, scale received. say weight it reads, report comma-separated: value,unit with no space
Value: 2,kg
